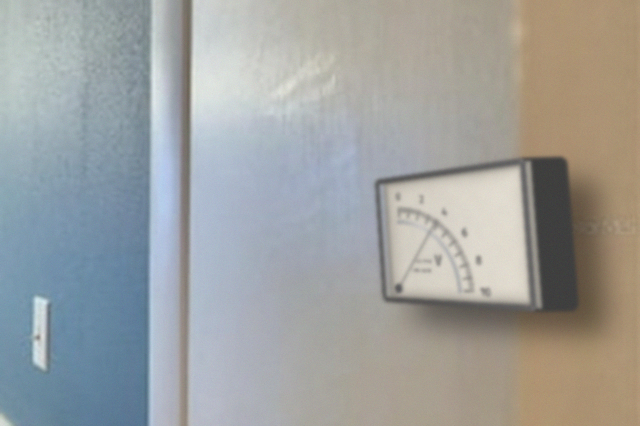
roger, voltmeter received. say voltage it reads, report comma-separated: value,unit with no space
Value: 4,V
